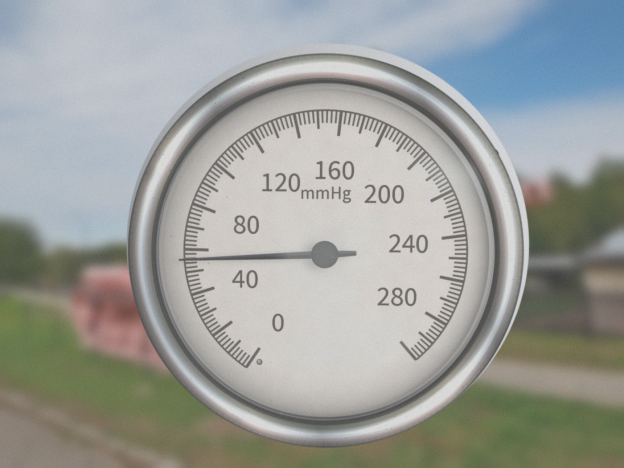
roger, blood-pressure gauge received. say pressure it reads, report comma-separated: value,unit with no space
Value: 56,mmHg
